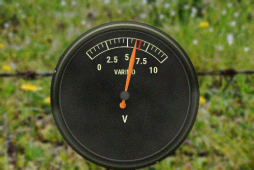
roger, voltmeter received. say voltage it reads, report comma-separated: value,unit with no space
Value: 6,V
